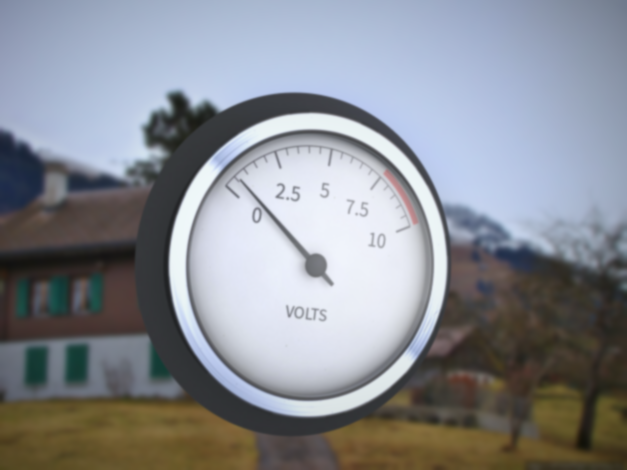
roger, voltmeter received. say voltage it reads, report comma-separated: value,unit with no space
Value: 0.5,V
